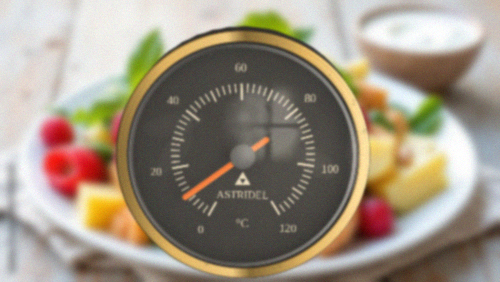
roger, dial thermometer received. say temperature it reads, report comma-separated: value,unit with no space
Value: 10,°C
